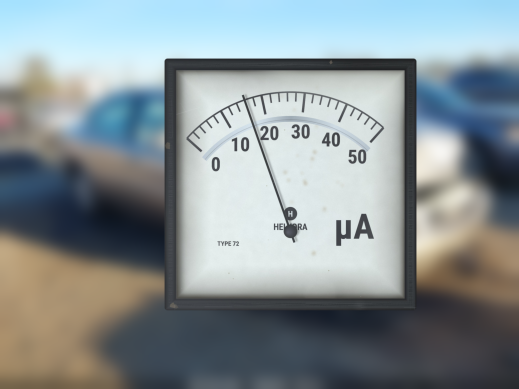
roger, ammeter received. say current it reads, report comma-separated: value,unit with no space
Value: 16,µA
